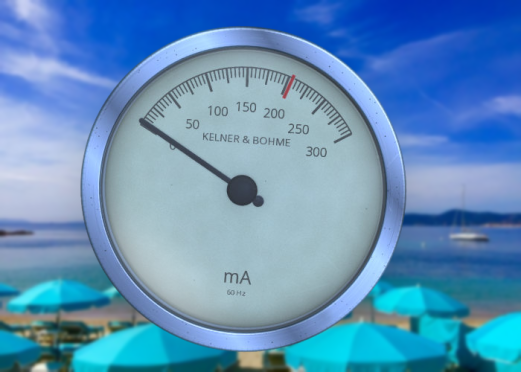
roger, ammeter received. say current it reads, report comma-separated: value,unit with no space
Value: 5,mA
